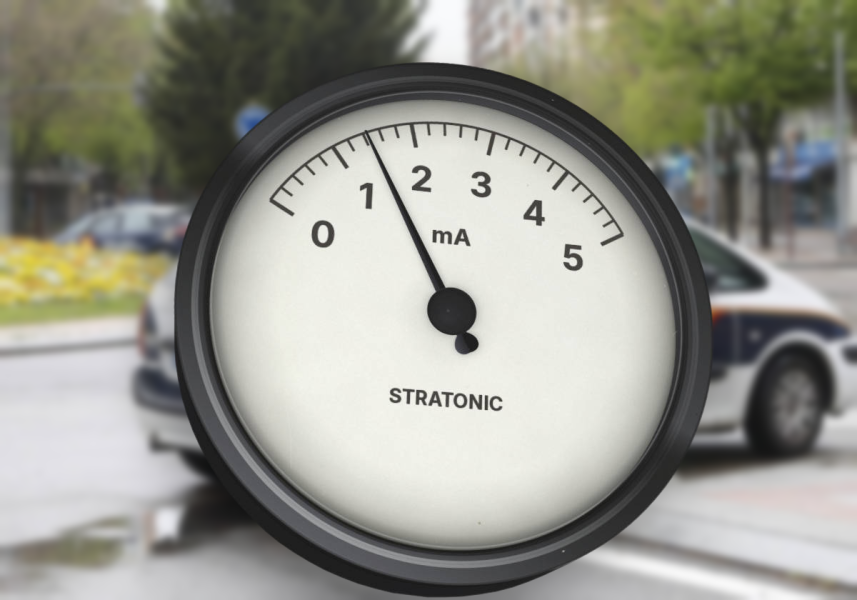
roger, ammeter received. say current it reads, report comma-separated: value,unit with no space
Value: 1.4,mA
